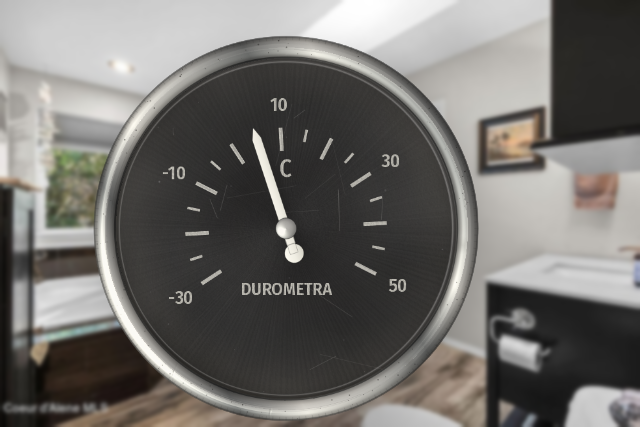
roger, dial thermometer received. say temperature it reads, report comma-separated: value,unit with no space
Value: 5,°C
